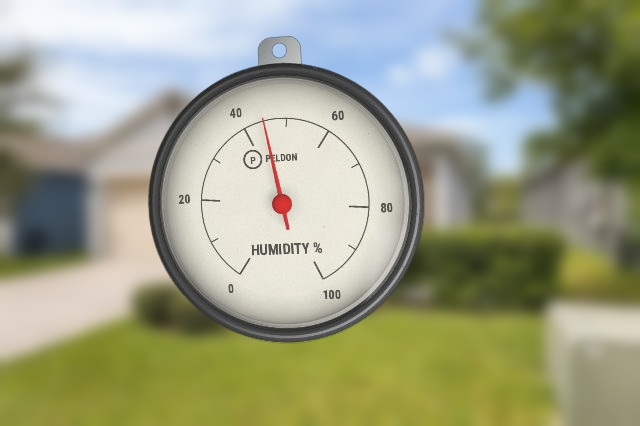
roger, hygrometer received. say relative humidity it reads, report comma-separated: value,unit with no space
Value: 45,%
